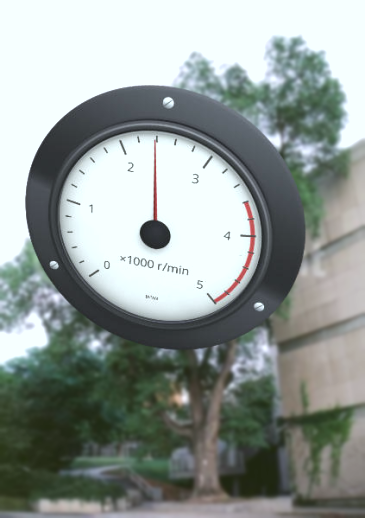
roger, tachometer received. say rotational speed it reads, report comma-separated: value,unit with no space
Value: 2400,rpm
